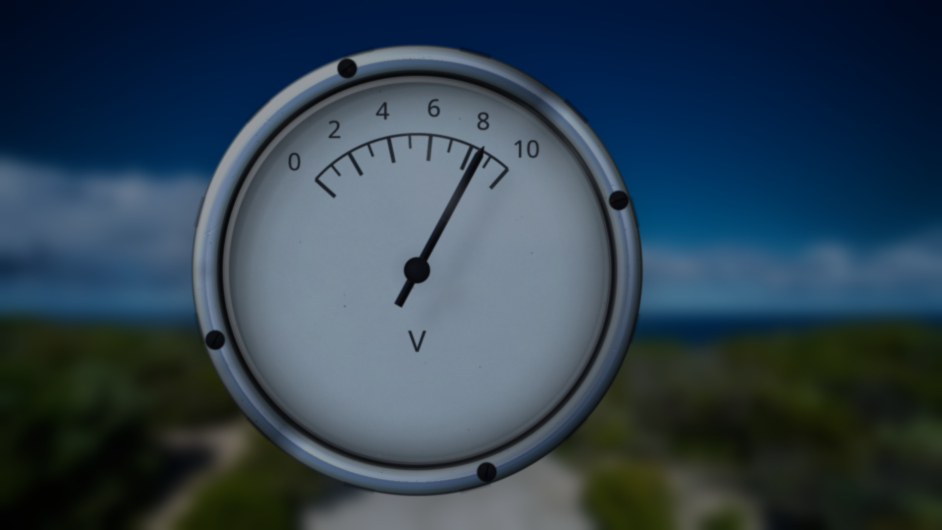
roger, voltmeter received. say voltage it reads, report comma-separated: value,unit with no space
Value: 8.5,V
